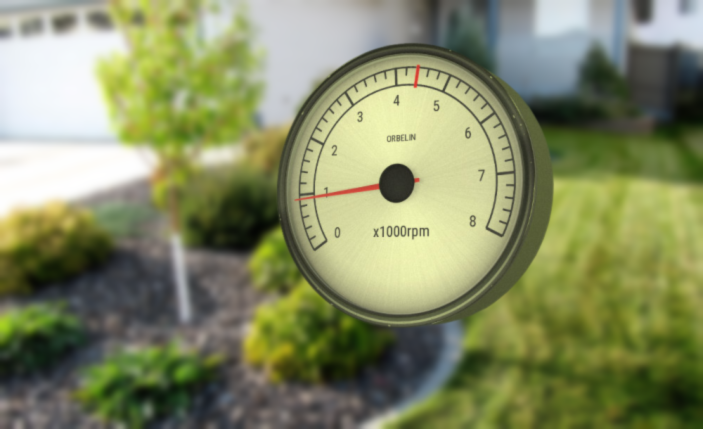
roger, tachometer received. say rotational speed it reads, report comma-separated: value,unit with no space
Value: 900,rpm
